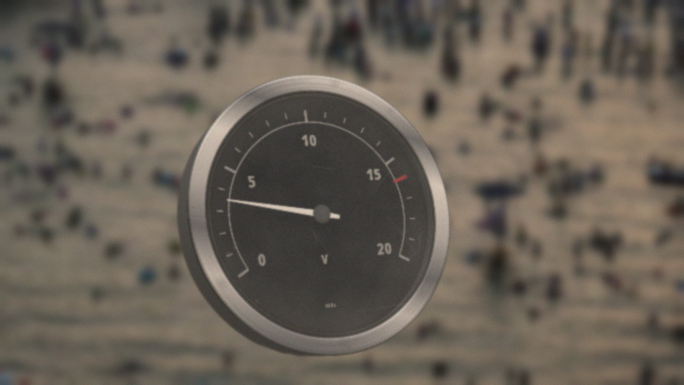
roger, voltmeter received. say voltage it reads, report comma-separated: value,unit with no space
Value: 3.5,V
